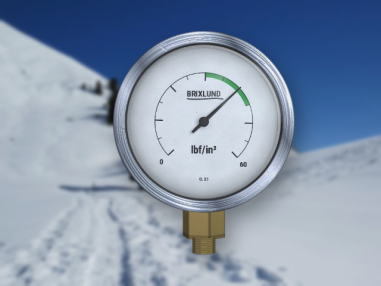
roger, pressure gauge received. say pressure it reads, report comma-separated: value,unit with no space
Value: 40,psi
